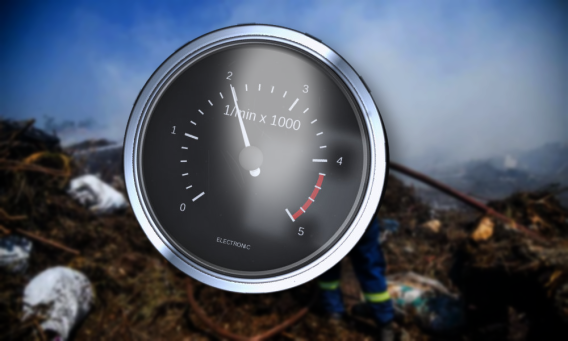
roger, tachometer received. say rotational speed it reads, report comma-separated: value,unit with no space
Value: 2000,rpm
